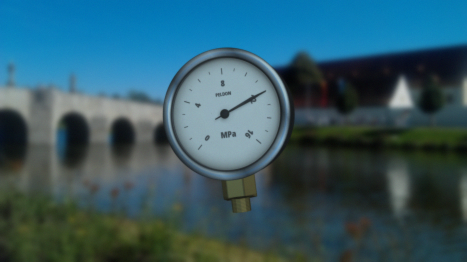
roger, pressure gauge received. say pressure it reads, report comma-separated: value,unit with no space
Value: 12,MPa
